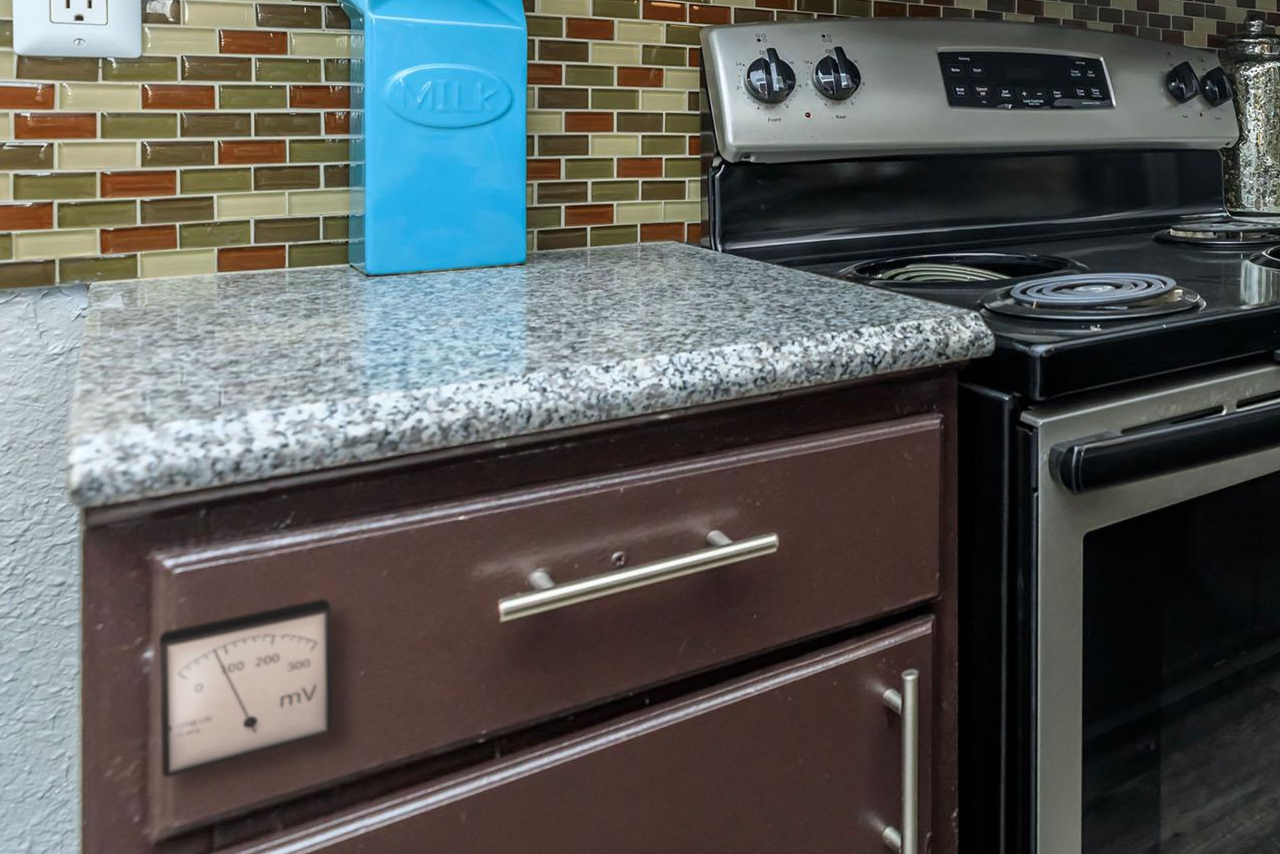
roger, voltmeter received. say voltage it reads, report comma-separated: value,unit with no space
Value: 80,mV
